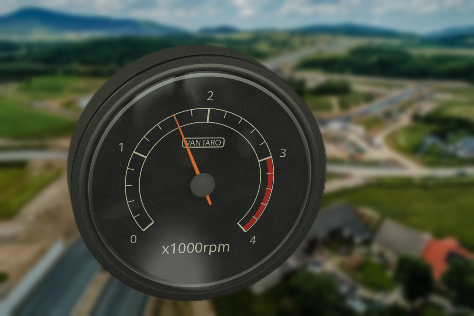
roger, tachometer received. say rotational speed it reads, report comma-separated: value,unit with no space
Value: 1600,rpm
